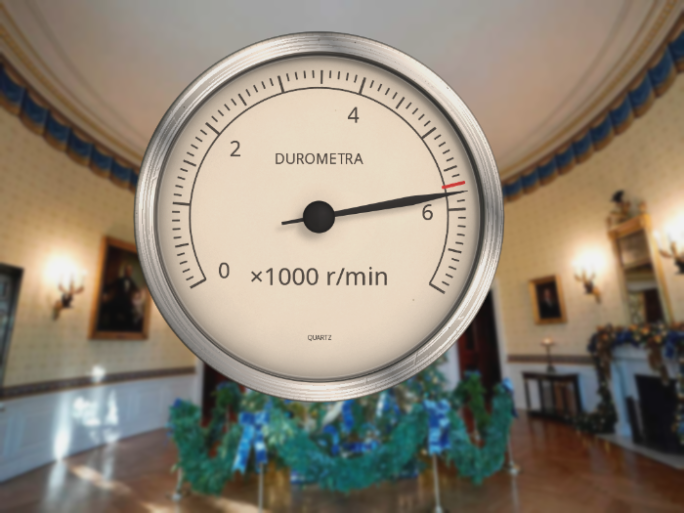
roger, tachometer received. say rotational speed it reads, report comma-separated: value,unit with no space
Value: 5800,rpm
